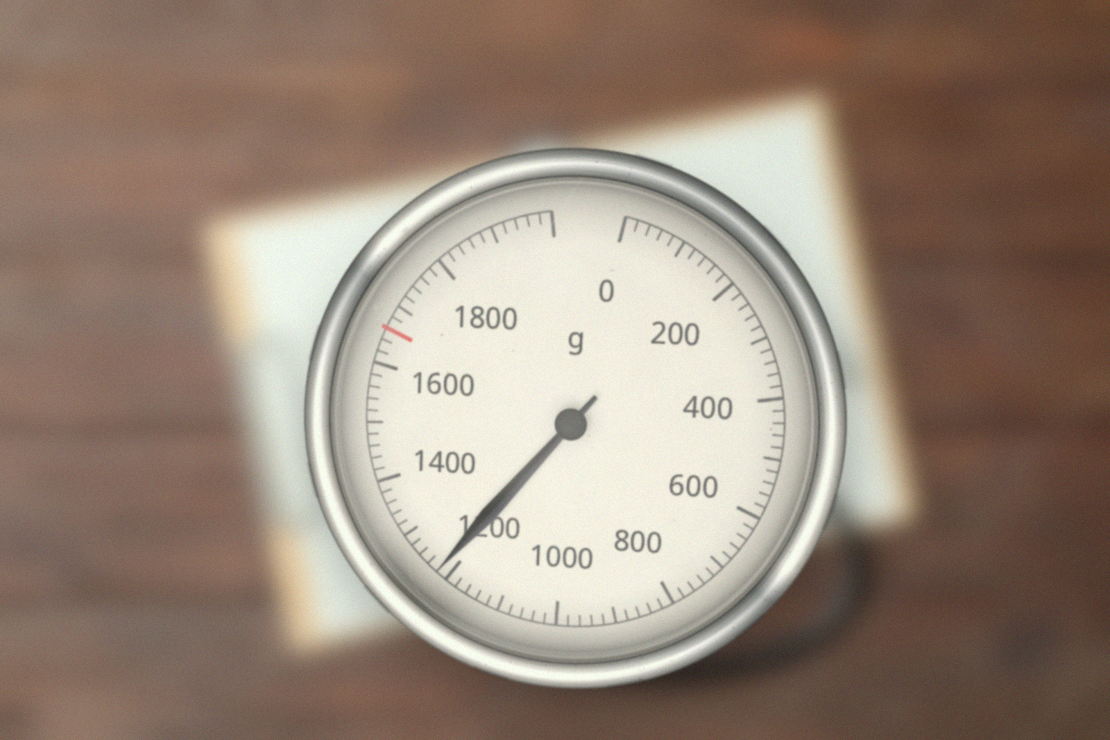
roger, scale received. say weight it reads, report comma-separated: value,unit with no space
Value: 1220,g
